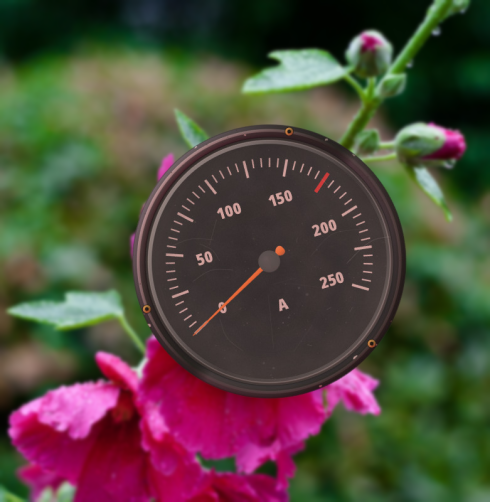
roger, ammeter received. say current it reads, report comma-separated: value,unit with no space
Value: 0,A
